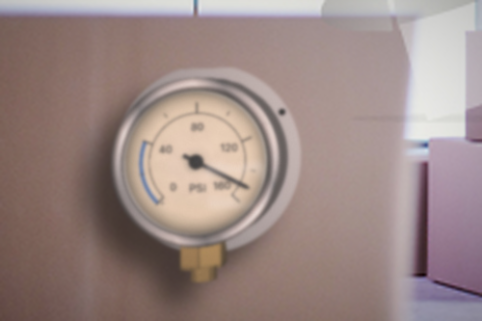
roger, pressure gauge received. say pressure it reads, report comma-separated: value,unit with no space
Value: 150,psi
